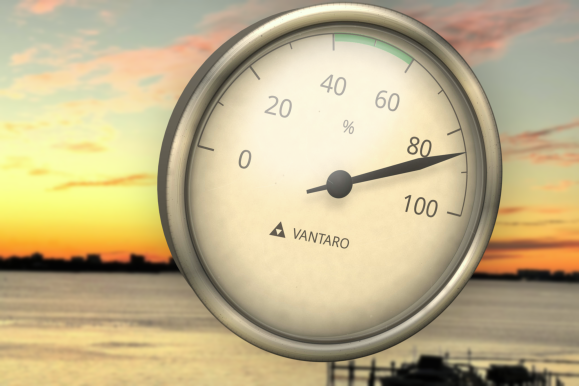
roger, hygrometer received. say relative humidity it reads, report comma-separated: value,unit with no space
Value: 85,%
